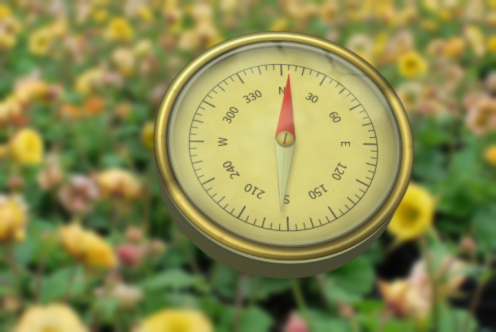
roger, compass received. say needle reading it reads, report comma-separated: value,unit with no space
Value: 5,°
